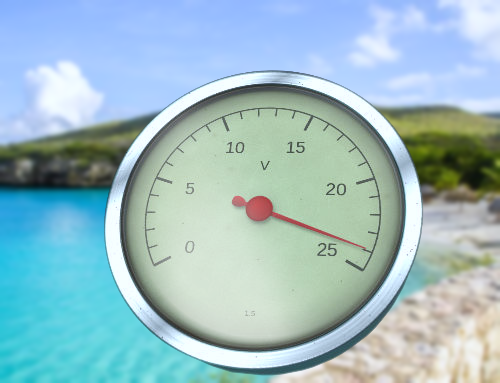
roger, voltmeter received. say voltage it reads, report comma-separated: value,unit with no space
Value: 24,V
